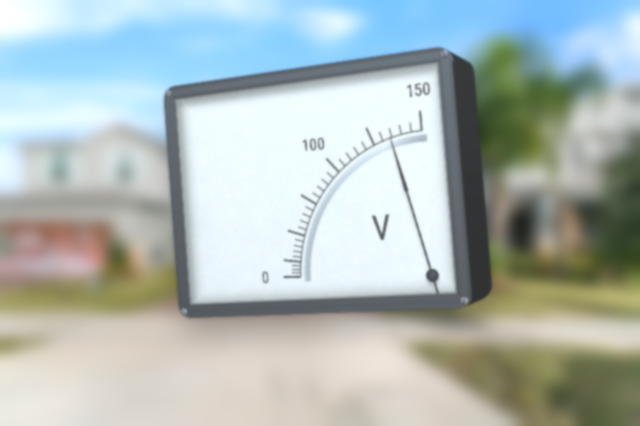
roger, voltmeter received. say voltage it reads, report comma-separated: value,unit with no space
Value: 135,V
